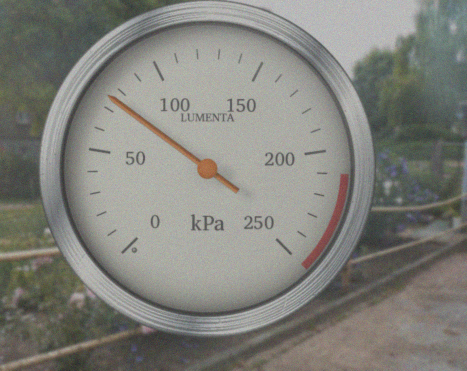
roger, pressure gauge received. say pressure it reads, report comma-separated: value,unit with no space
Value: 75,kPa
